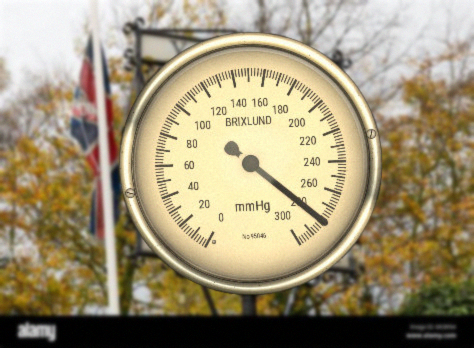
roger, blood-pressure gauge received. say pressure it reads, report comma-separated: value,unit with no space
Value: 280,mmHg
